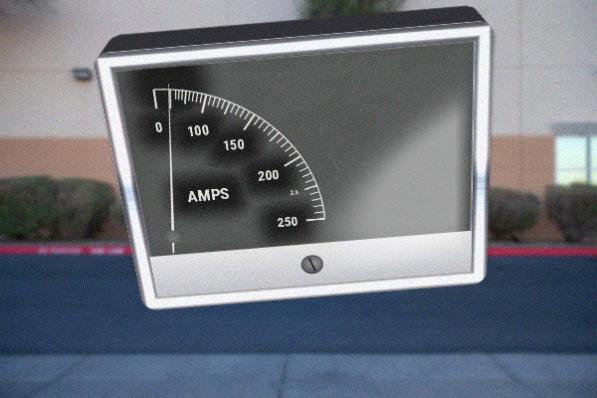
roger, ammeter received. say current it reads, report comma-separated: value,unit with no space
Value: 50,A
